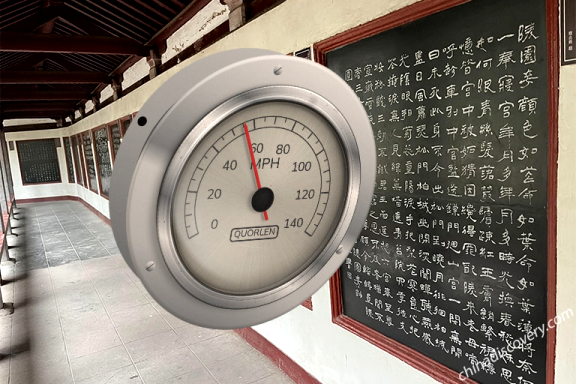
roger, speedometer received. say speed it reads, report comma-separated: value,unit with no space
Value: 55,mph
